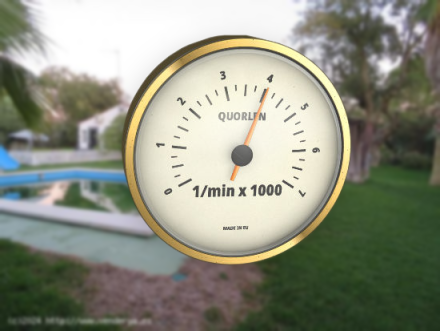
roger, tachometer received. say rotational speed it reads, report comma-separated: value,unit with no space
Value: 4000,rpm
